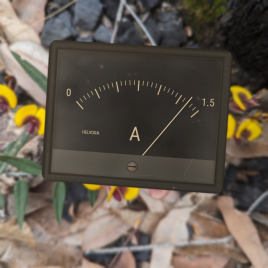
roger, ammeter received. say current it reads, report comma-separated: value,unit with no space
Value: 1.35,A
